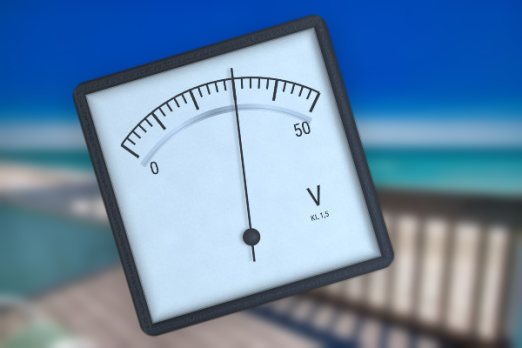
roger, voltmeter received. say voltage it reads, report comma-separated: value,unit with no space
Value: 30,V
